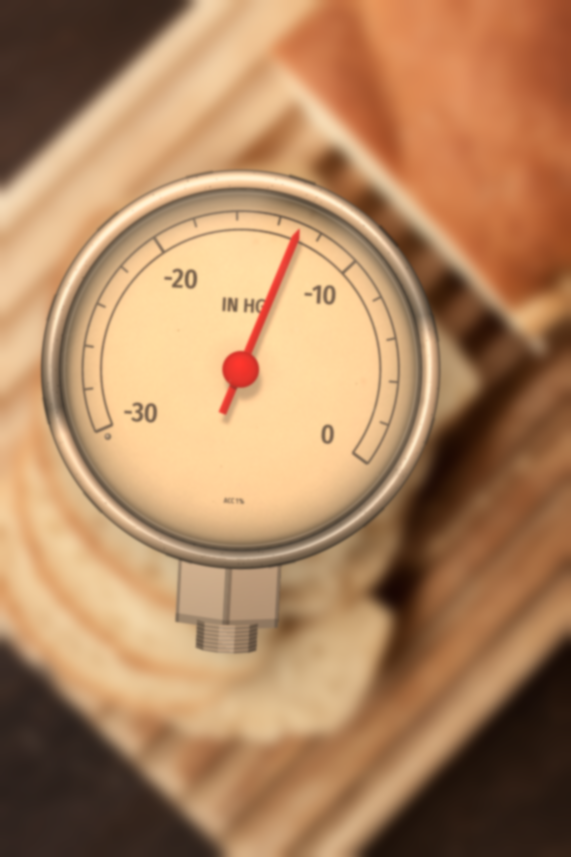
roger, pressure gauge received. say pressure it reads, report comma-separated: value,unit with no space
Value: -13,inHg
